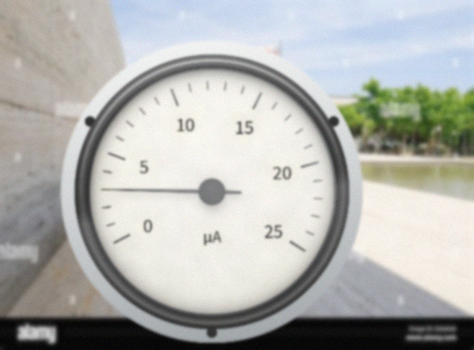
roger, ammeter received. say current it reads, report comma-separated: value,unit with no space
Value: 3,µA
